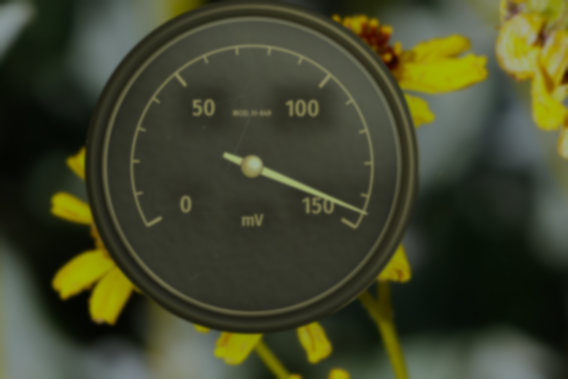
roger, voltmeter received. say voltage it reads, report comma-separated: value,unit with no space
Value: 145,mV
